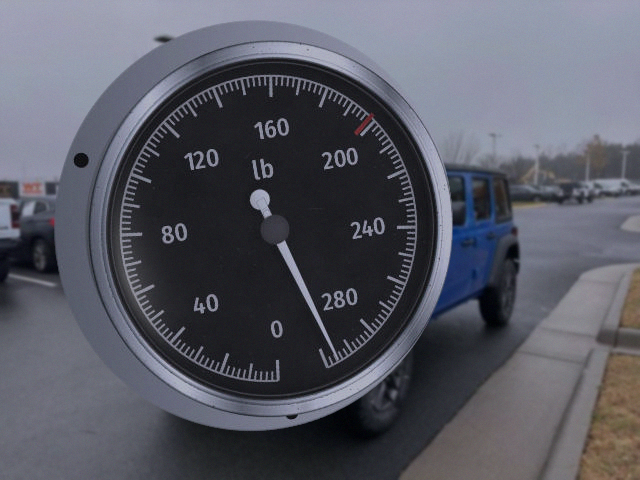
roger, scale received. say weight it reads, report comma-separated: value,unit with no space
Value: 296,lb
